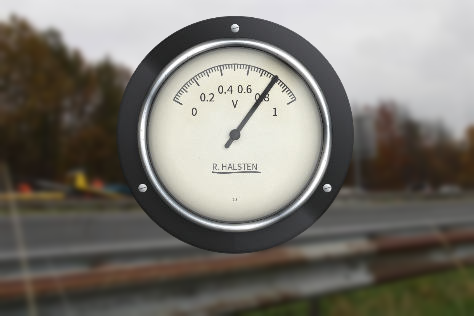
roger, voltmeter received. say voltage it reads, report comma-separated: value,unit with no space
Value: 0.8,V
